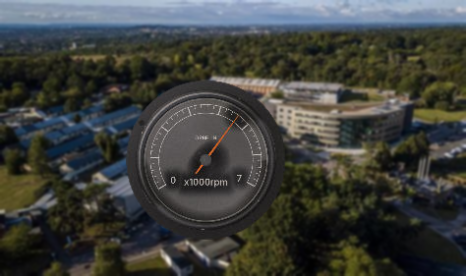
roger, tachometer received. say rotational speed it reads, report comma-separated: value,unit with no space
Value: 4600,rpm
